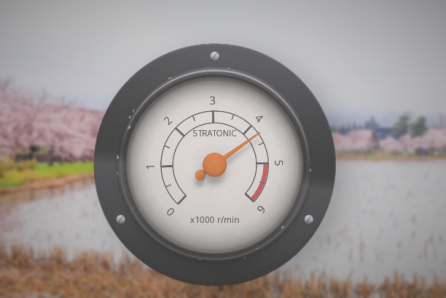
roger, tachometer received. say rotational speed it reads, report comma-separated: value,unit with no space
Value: 4250,rpm
